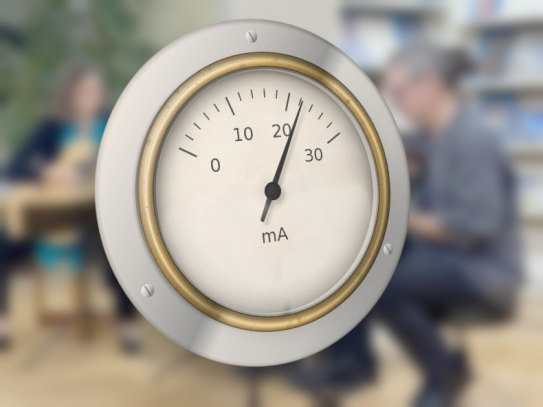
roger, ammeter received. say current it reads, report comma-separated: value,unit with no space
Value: 22,mA
